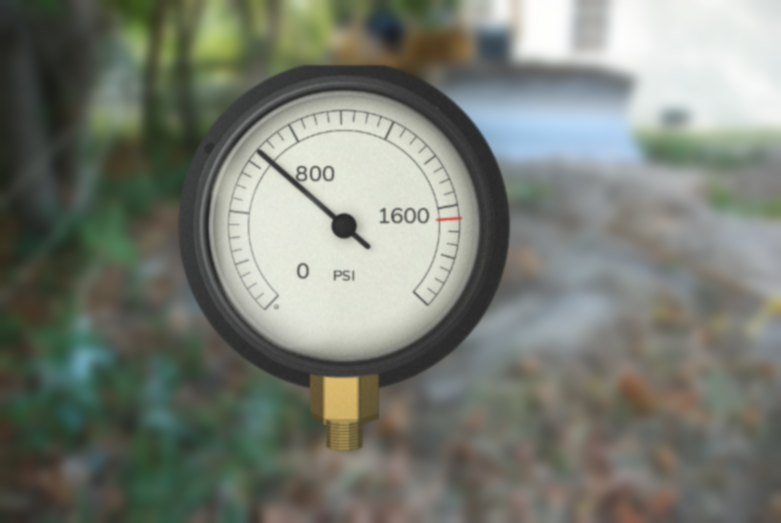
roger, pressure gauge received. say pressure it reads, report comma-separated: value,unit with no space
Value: 650,psi
